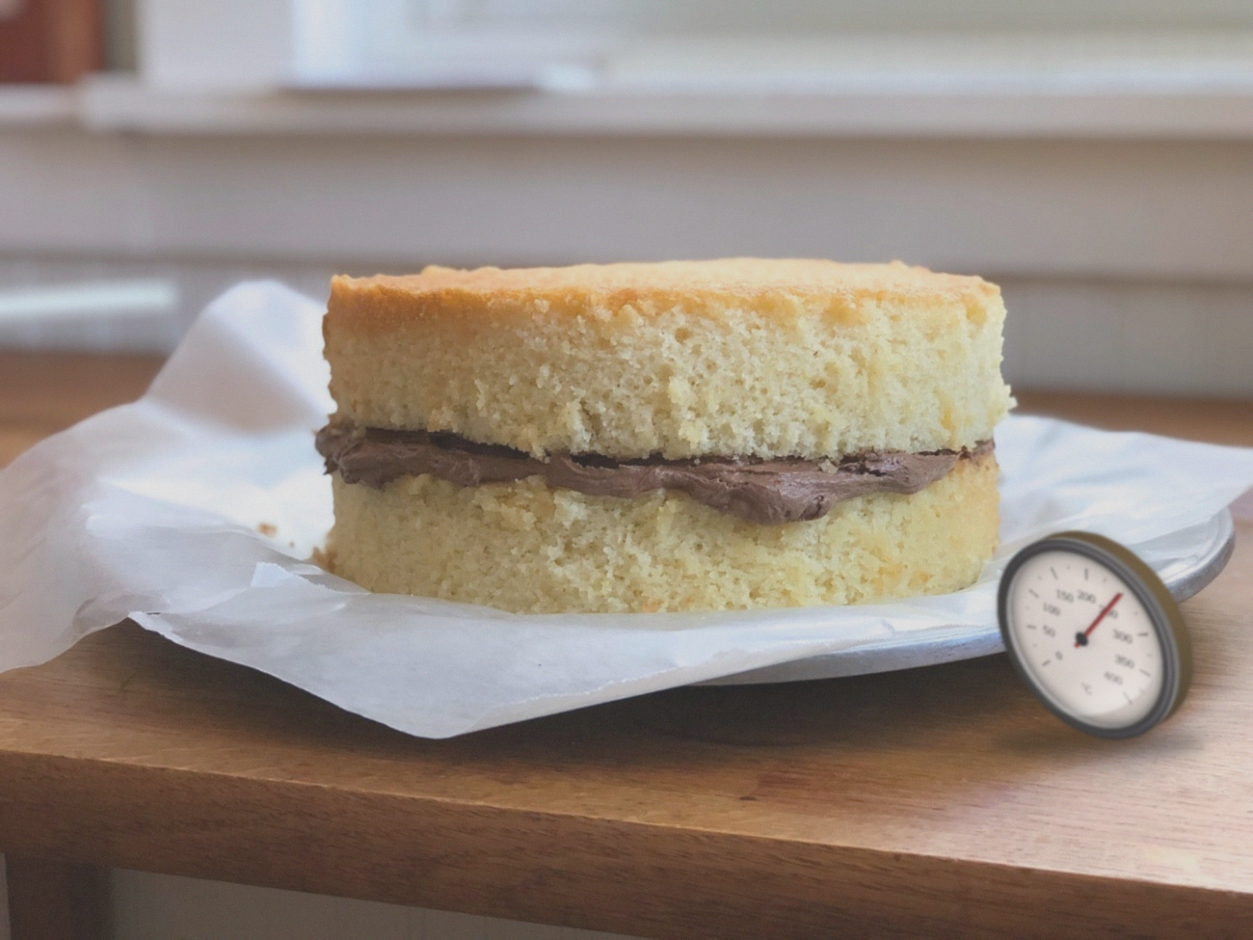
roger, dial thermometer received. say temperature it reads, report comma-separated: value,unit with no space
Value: 250,°C
